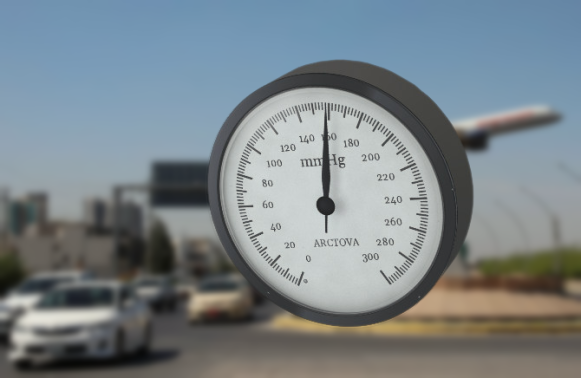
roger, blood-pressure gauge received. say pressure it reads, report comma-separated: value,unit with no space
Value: 160,mmHg
